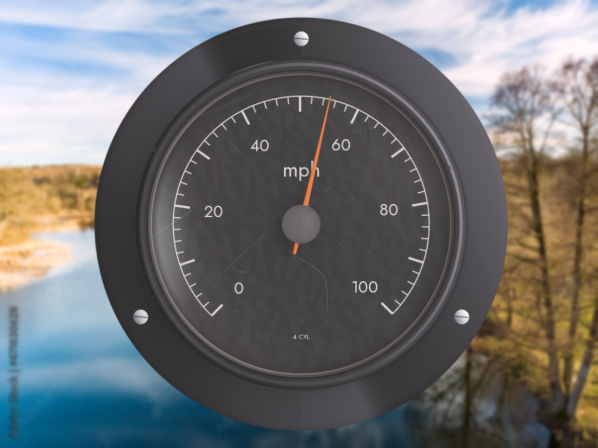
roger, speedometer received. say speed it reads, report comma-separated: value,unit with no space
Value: 55,mph
